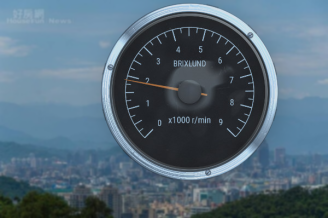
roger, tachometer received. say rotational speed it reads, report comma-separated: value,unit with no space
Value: 1875,rpm
